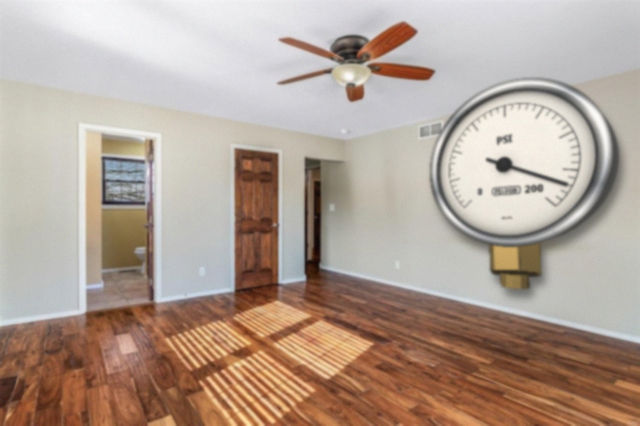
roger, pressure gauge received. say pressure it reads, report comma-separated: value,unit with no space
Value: 185,psi
